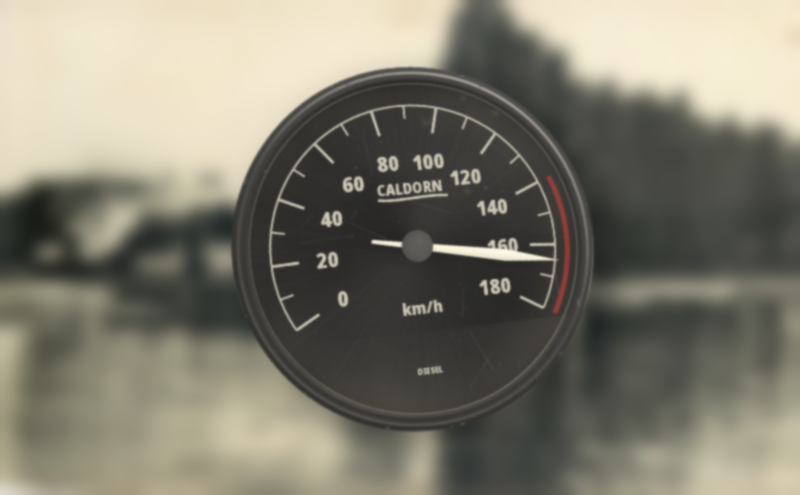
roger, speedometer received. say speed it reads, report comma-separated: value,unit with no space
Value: 165,km/h
